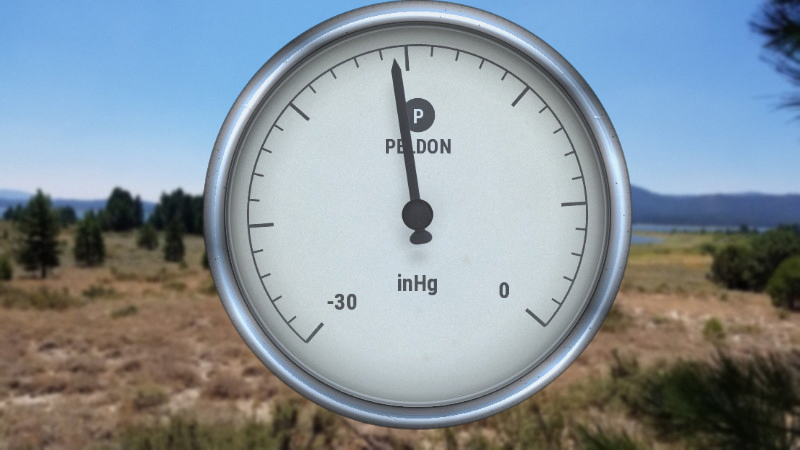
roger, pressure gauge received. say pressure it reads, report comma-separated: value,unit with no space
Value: -15.5,inHg
